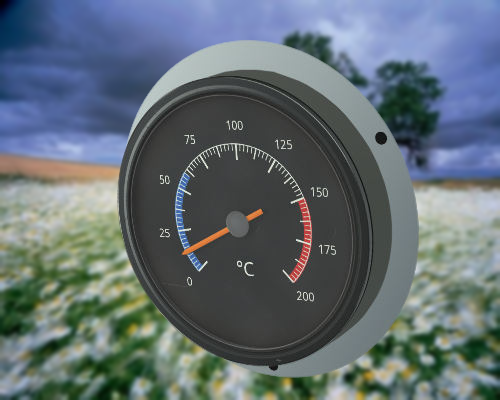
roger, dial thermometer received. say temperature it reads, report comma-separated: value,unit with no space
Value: 12.5,°C
